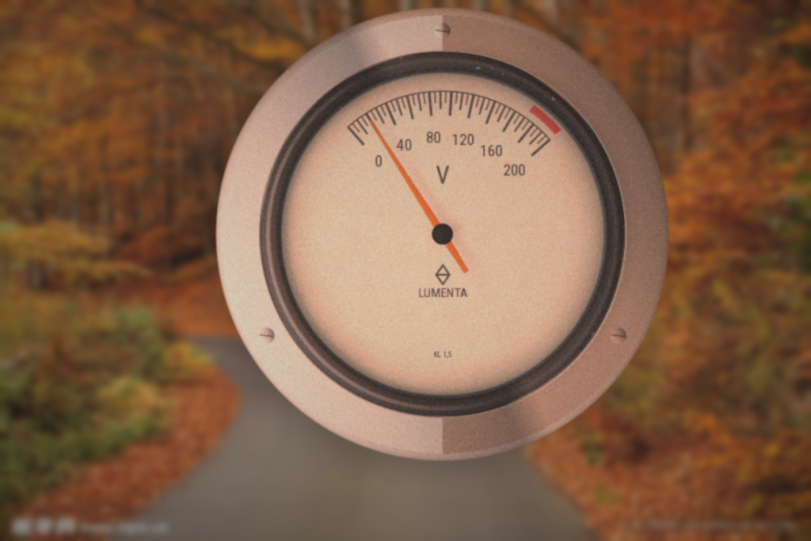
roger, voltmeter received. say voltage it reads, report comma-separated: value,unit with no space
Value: 20,V
